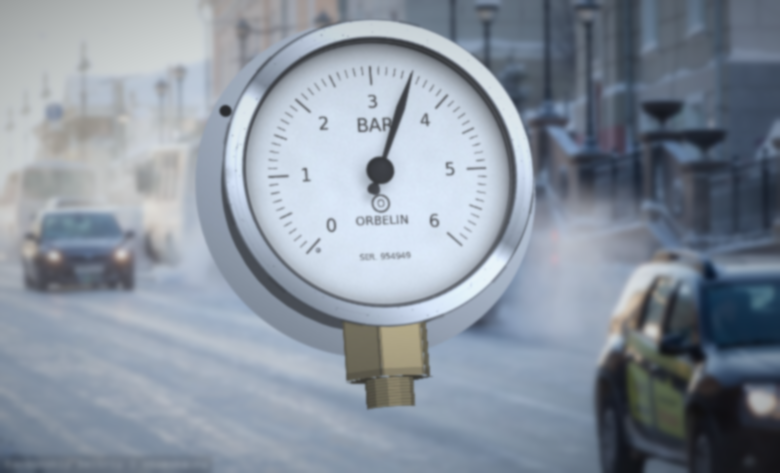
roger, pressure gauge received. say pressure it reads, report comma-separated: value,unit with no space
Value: 3.5,bar
